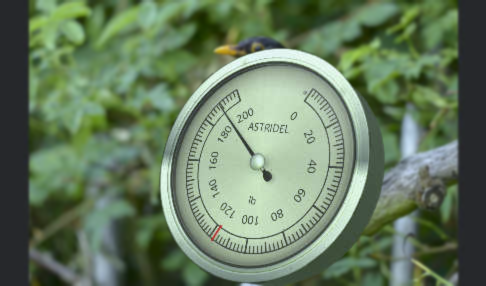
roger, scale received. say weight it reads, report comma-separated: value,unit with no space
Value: 190,lb
